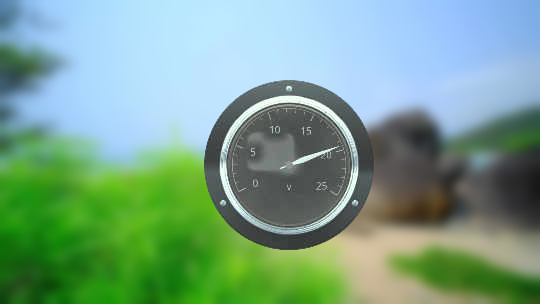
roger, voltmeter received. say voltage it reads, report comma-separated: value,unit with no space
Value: 19.5,V
